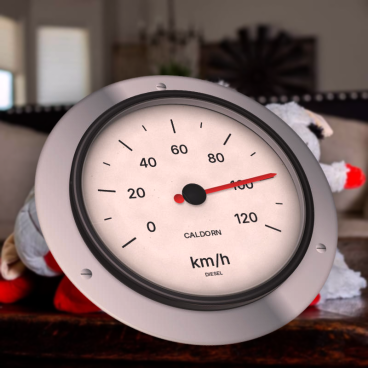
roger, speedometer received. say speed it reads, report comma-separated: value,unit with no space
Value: 100,km/h
